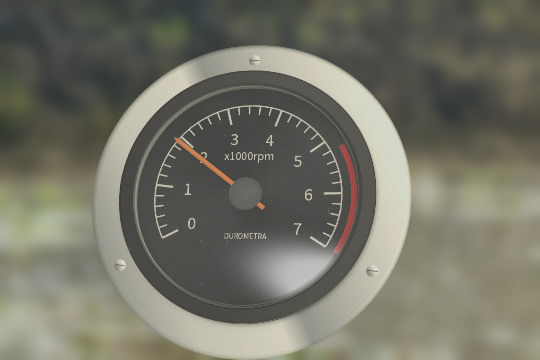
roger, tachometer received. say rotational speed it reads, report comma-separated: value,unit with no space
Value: 1900,rpm
